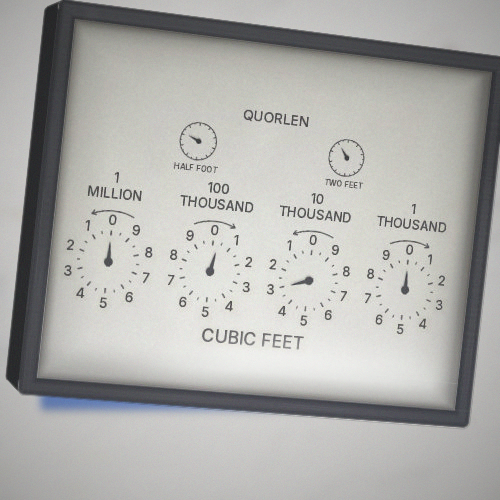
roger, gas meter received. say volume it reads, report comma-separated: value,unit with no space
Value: 3000,ft³
